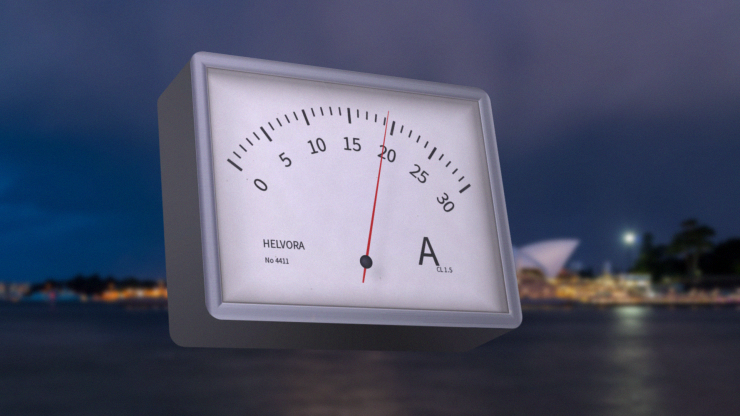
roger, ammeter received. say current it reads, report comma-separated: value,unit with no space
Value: 19,A
